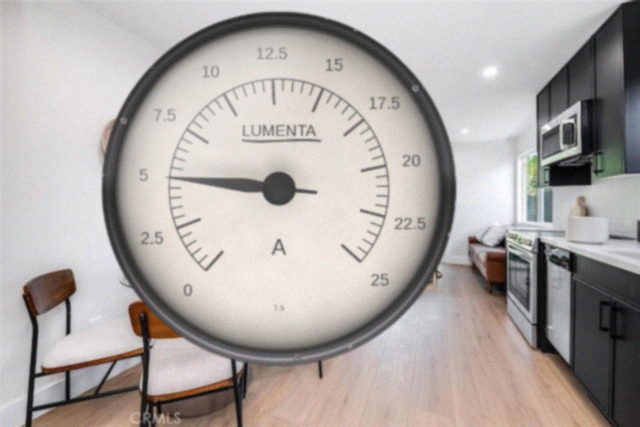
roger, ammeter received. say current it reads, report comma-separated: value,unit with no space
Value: 5,A
